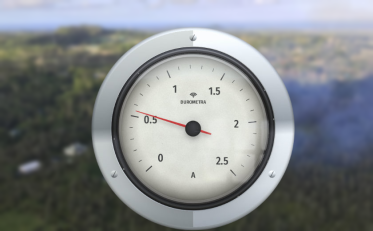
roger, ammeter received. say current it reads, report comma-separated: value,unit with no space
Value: 0.55,A
